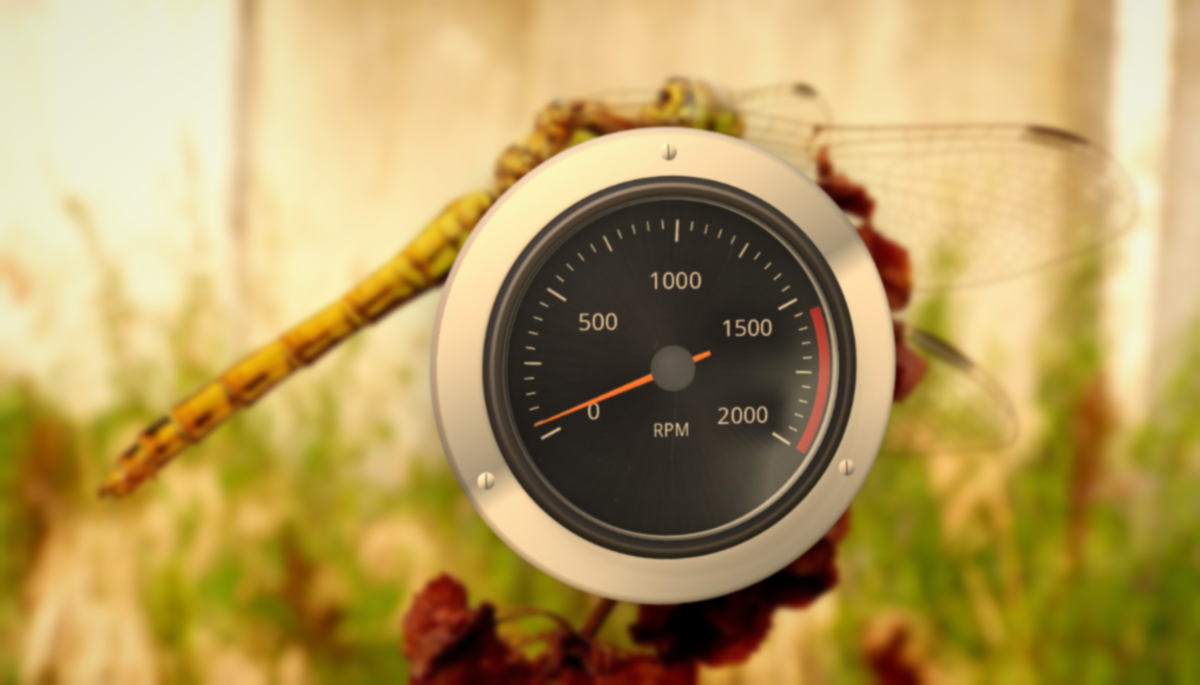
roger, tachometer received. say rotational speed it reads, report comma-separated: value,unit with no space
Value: 50,rpm
